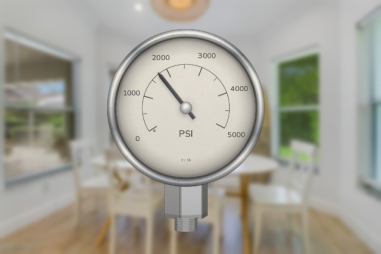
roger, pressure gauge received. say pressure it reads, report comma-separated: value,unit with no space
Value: 1750,psi
